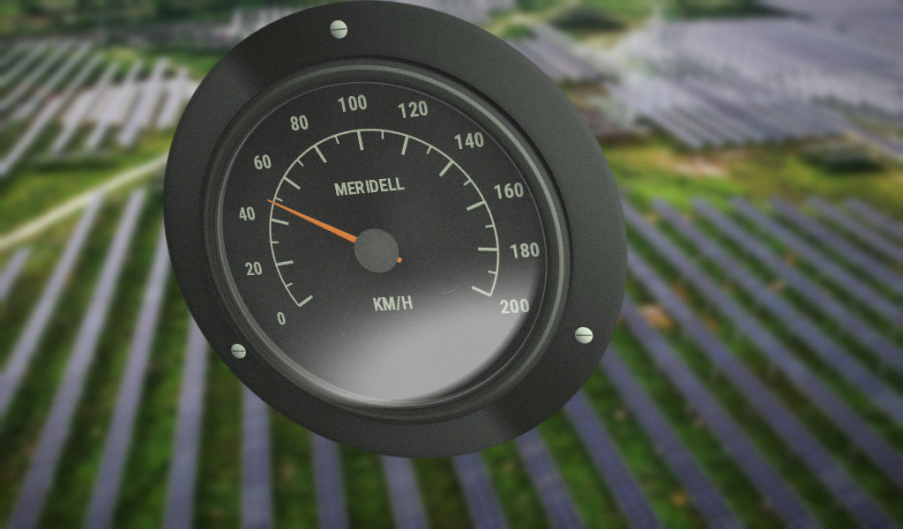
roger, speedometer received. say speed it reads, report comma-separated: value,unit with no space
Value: 50,km/h
